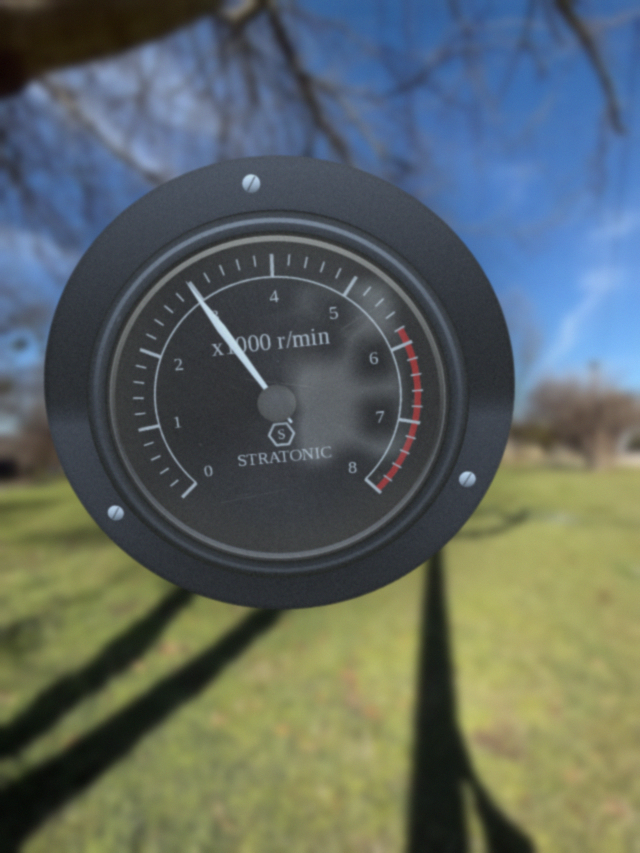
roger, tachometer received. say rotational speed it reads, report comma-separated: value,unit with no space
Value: 3000,rpm
